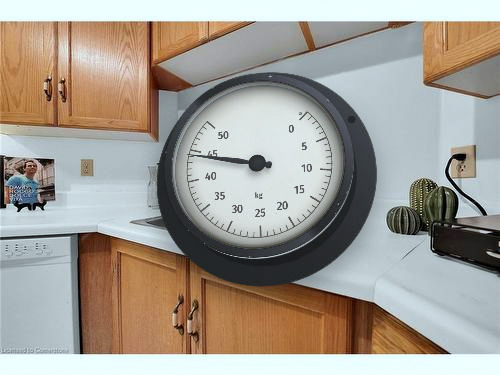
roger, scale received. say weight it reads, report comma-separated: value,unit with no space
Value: 44,kg
